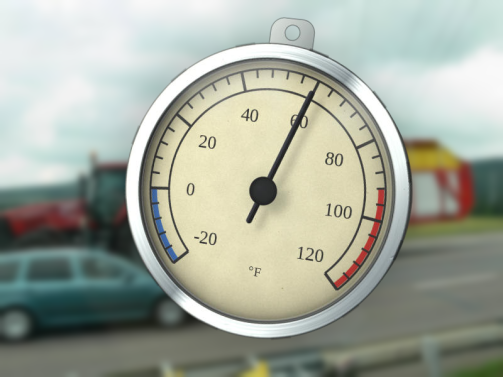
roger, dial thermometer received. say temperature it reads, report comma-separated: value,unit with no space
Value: 60,°F
